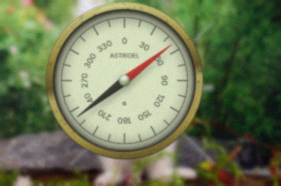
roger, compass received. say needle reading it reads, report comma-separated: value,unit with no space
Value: 52.5,°
